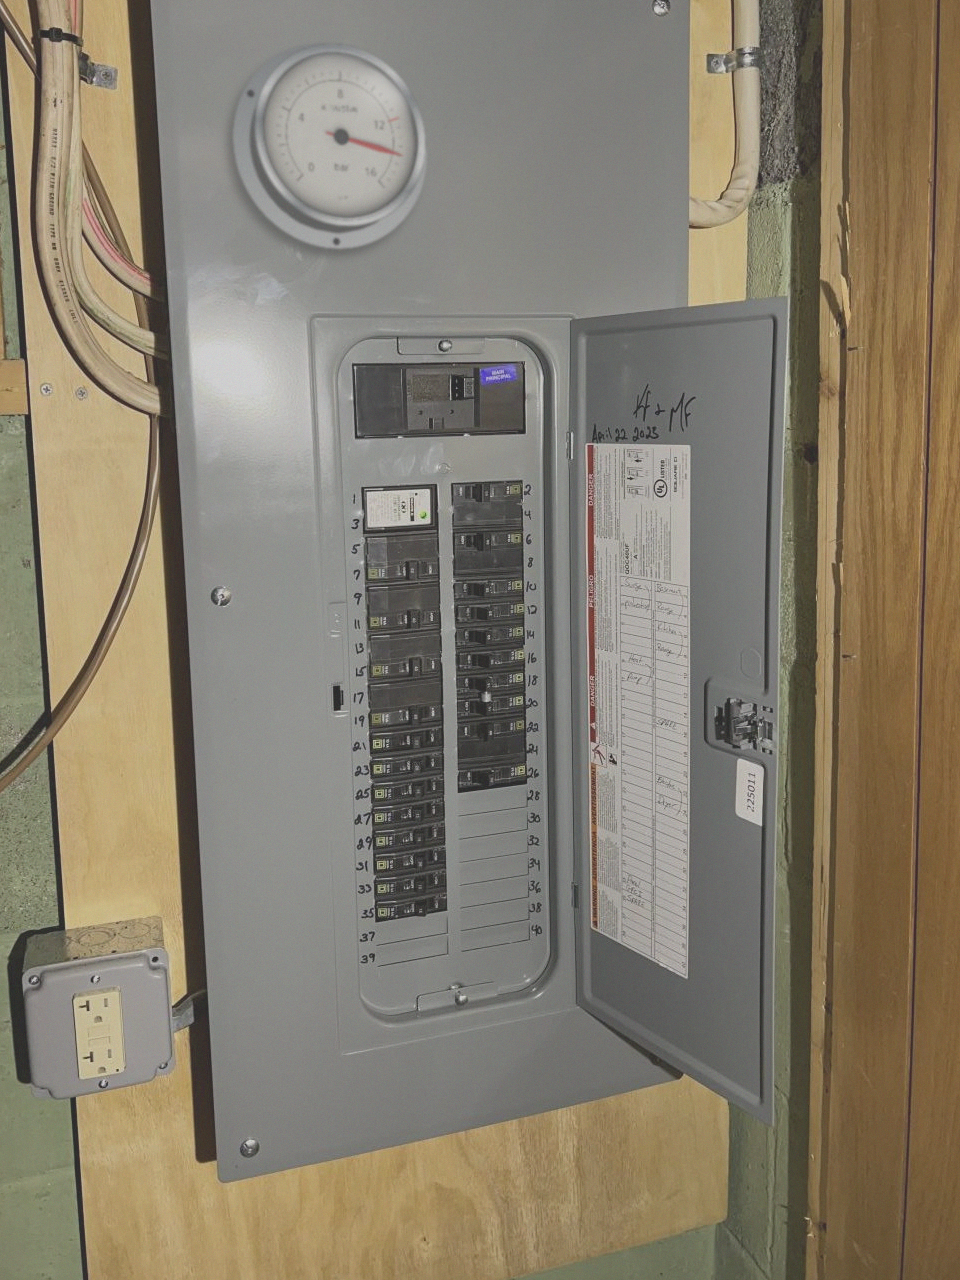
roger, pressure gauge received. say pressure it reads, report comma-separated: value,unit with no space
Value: 14,bar
